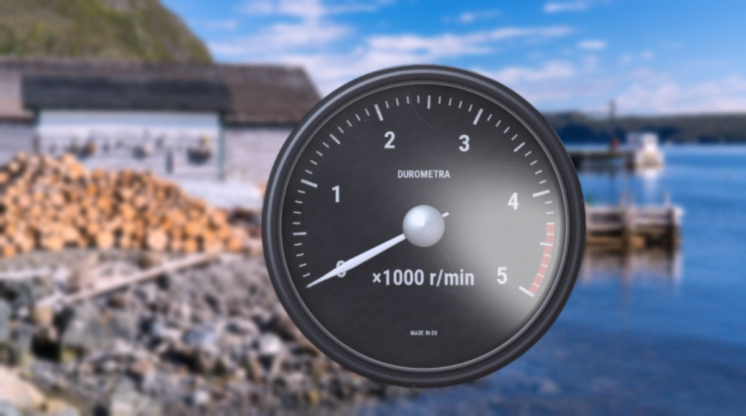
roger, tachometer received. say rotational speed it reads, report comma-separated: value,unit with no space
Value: 0,rpm
